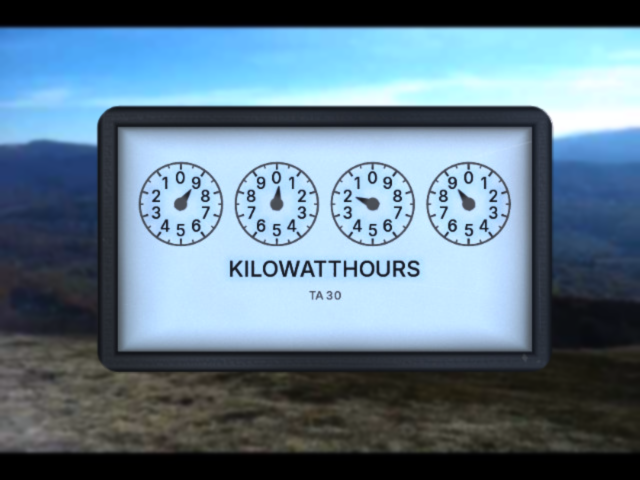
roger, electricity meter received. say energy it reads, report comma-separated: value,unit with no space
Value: 9019,kWh
